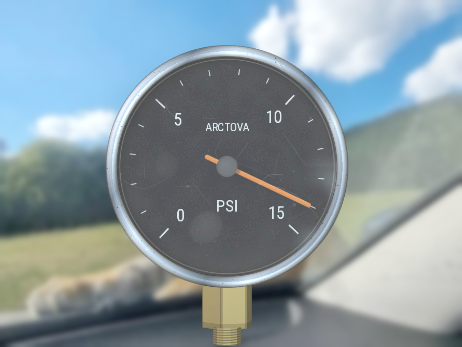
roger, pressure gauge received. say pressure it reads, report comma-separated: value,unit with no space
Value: 14,psi
